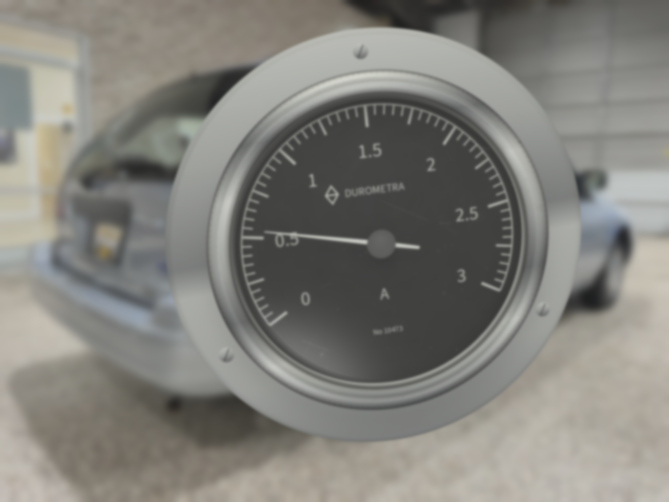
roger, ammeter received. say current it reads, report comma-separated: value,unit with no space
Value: 0.55,A
